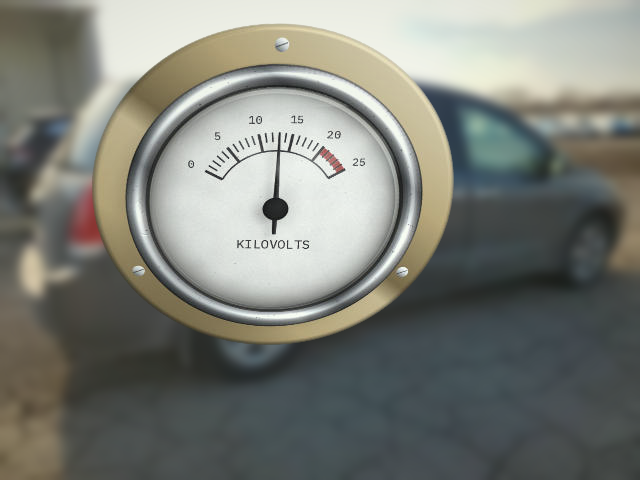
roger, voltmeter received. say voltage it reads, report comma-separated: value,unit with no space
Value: 13,kV
